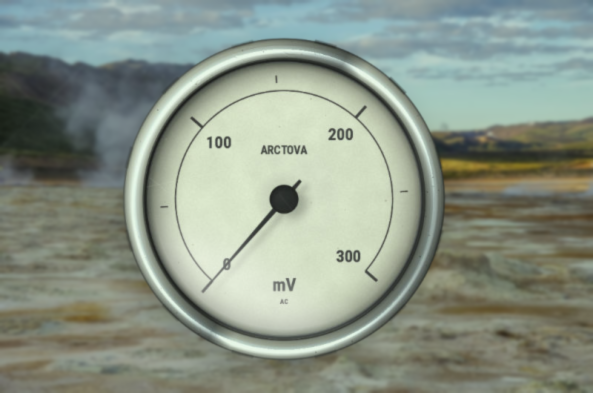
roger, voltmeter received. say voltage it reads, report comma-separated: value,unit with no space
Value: 0,mV
